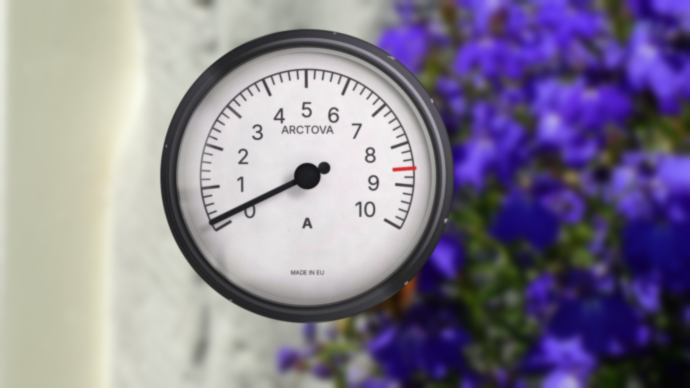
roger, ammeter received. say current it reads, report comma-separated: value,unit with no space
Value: 0.2,A
